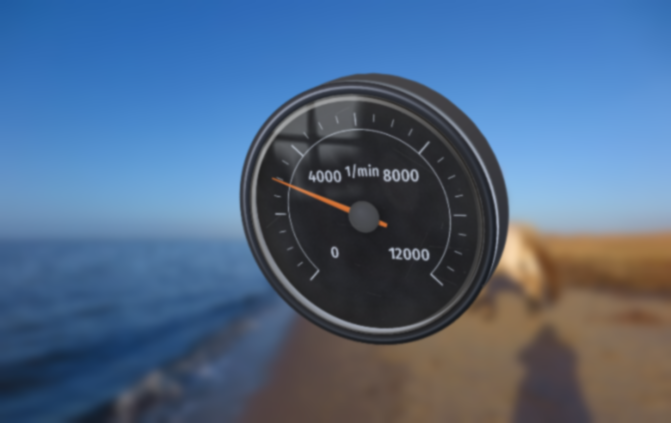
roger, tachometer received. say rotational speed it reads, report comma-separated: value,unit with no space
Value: 3000,rpm
